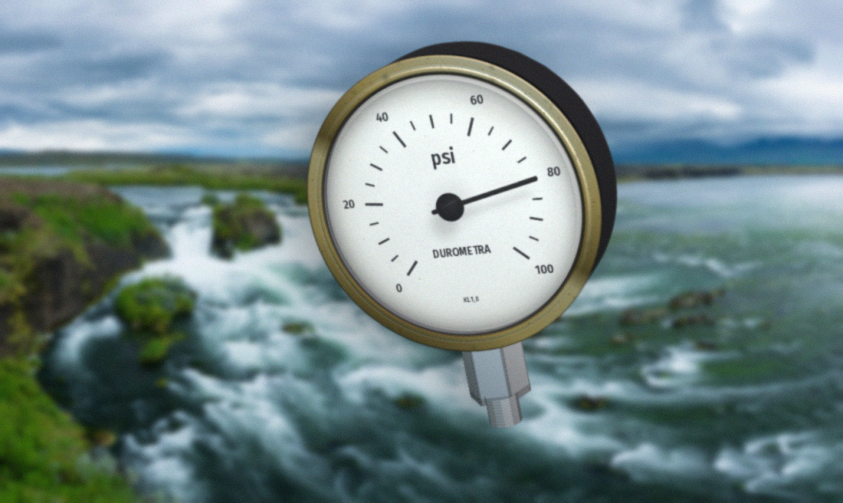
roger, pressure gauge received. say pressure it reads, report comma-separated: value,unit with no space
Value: 80,psi
